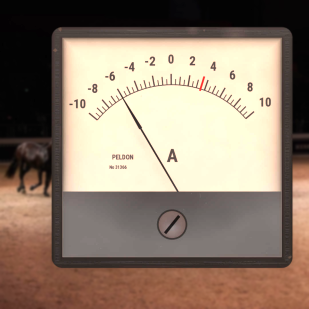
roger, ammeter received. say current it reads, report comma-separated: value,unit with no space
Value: -6,A
